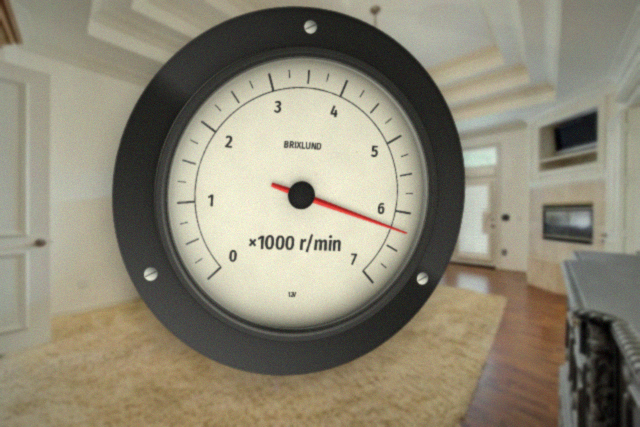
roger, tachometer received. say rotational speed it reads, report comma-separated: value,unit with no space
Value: 6250,rpm
